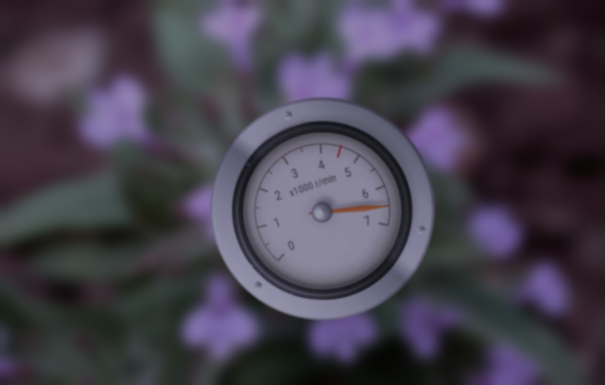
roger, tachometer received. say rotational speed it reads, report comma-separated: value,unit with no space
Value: 6500,rpm
